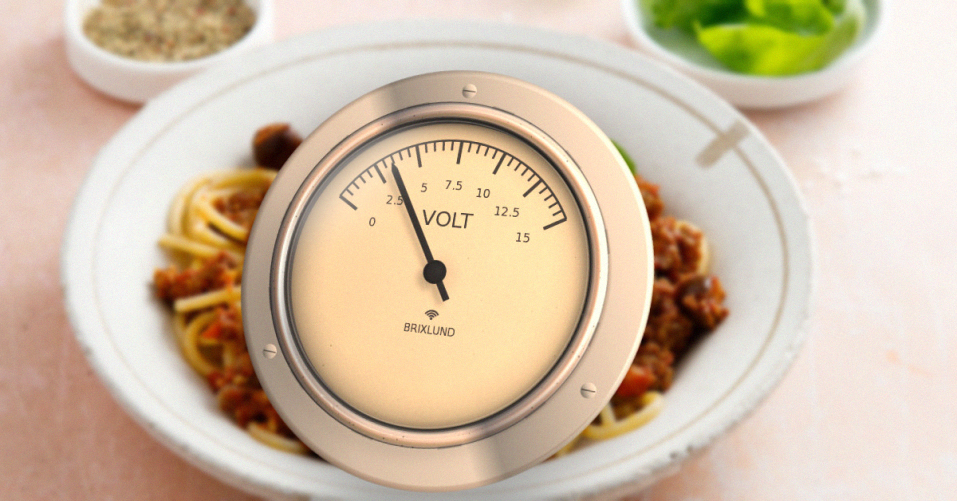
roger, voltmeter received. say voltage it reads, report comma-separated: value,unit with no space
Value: 3.5,V
